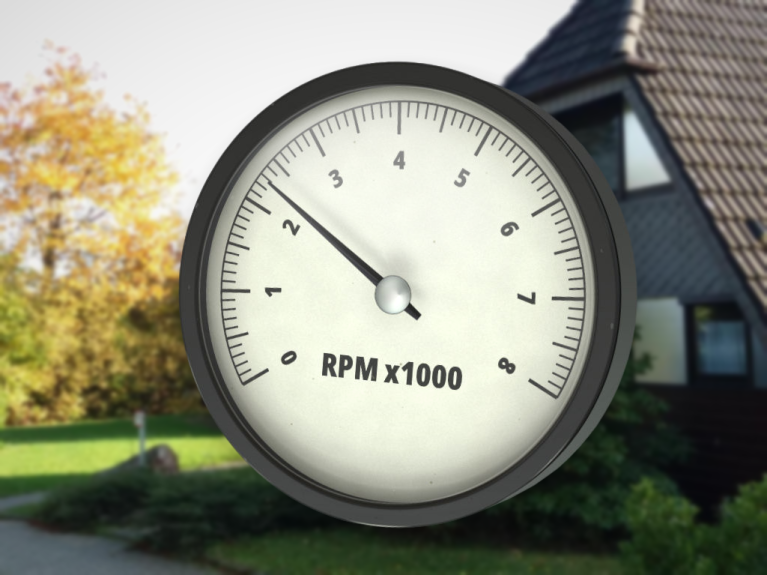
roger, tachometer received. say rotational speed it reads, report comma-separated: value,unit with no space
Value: 2300,rpm
